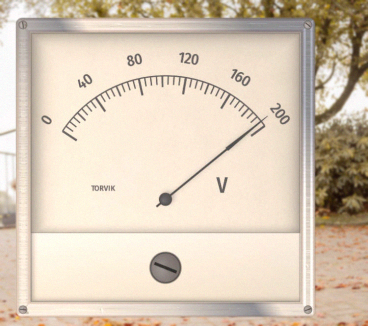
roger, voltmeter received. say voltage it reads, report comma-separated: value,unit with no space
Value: 195,V
